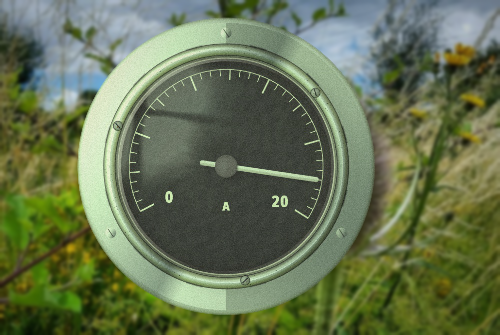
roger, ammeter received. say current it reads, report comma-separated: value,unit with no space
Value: 18,A
